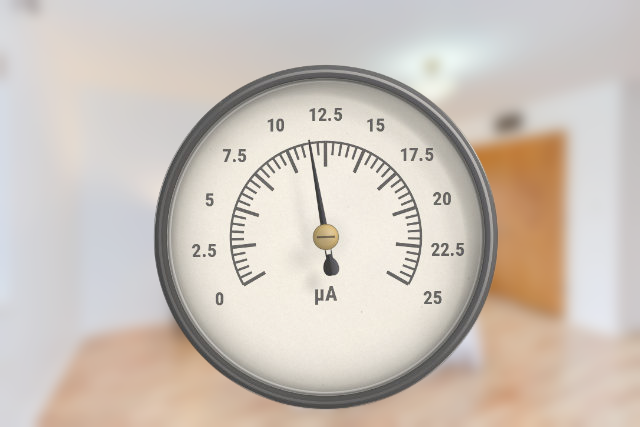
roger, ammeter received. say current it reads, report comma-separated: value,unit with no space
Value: 11.5,µA
